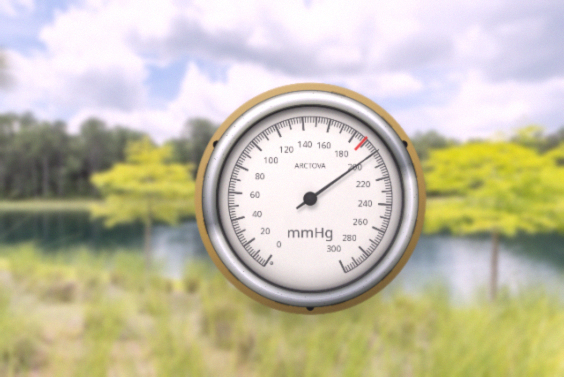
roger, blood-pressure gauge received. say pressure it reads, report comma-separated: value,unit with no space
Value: 200,mmHg
